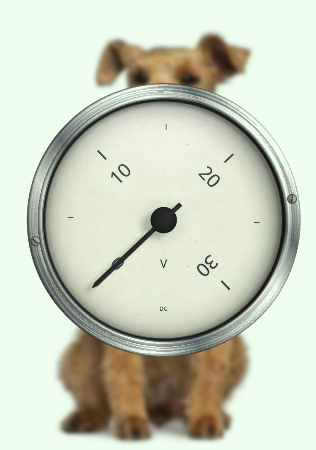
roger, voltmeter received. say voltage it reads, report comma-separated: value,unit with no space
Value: 0,V
